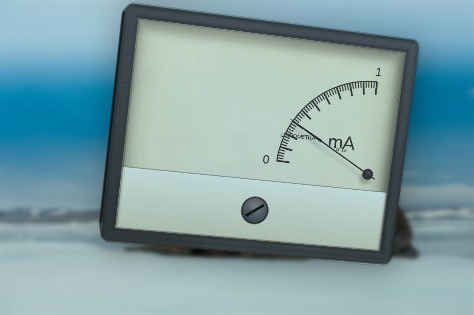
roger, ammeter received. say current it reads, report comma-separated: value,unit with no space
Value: 0.3,mA
